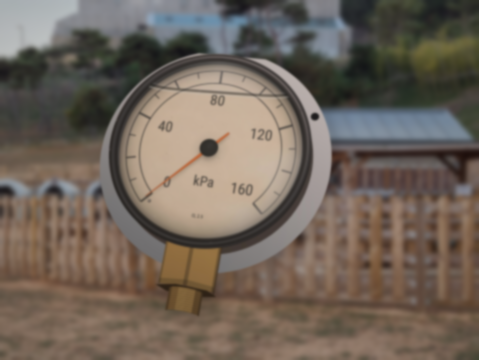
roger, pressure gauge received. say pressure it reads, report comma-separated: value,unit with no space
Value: 0,kPa
